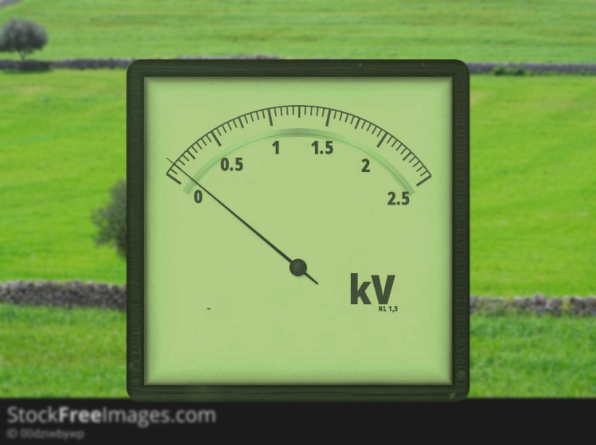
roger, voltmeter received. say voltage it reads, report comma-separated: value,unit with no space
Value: 0.1,kV
